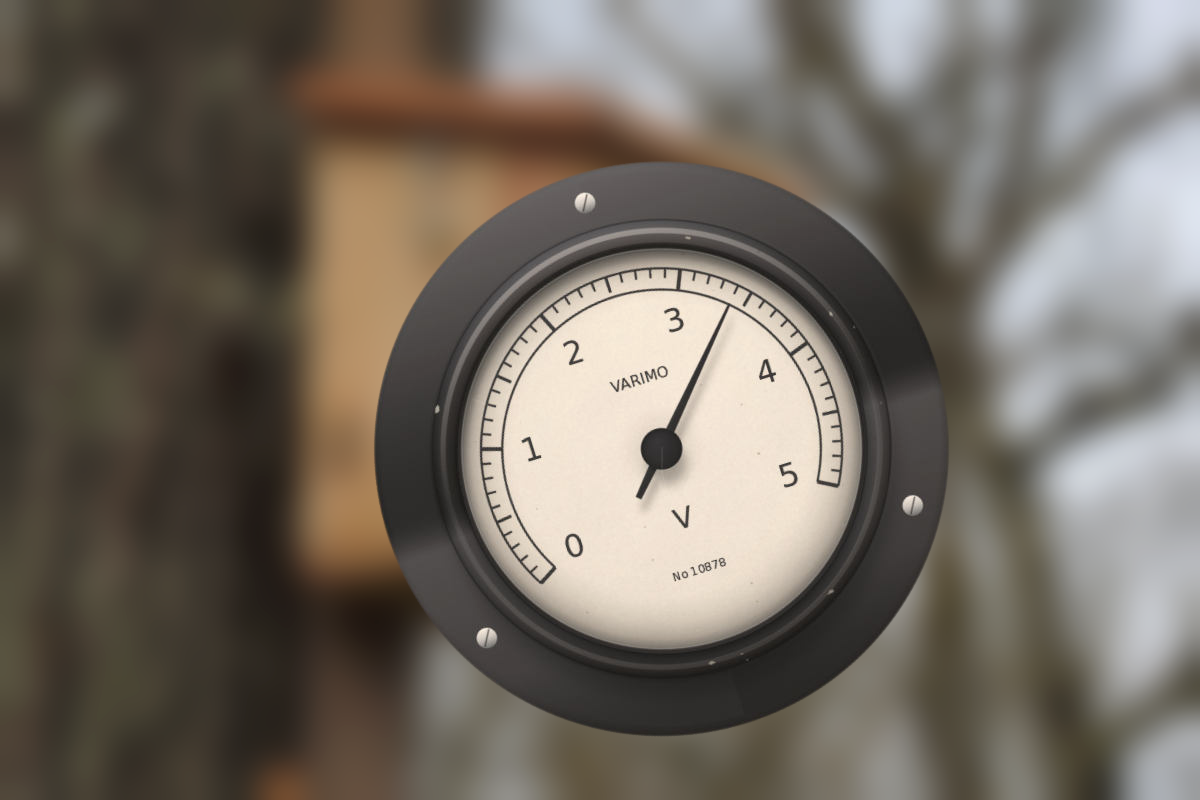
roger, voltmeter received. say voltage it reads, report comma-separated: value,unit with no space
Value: 3.4,V
